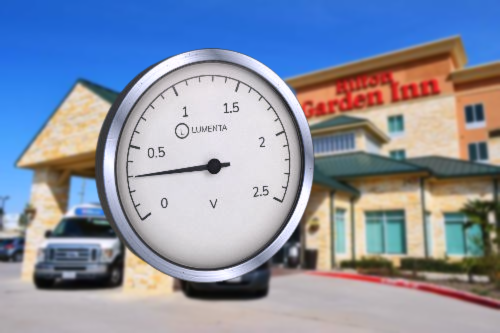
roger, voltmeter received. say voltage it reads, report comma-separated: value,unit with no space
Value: 0.3,V
